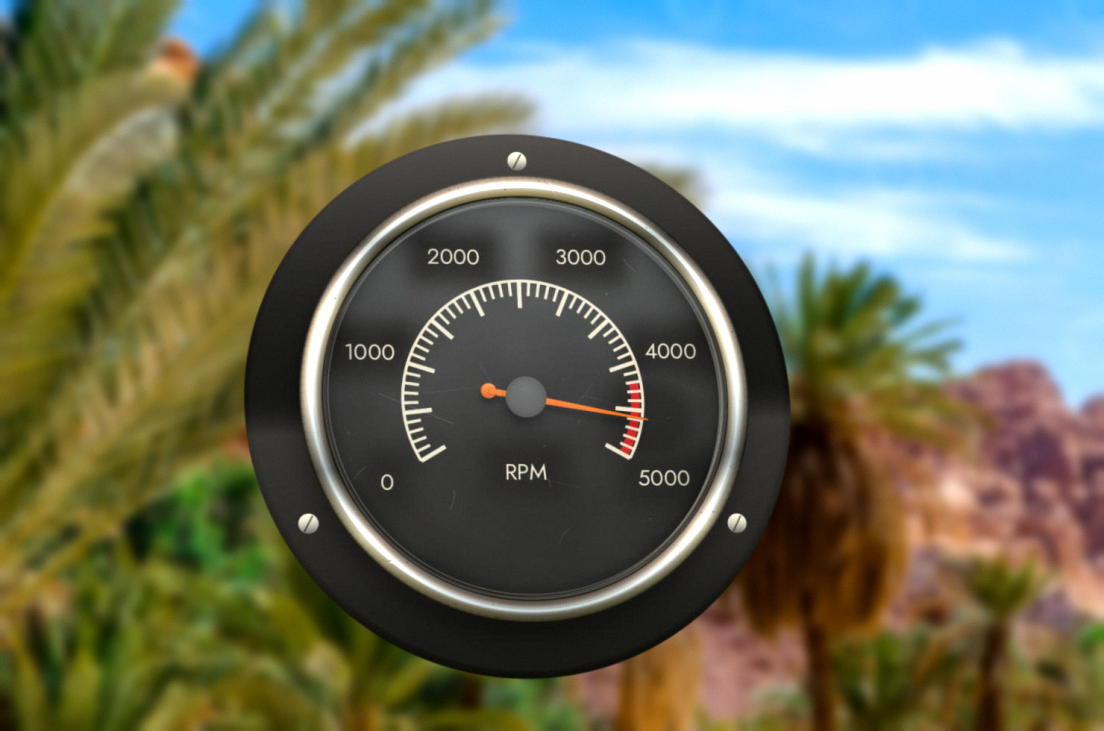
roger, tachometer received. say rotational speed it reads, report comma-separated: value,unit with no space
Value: 4600,rpm
